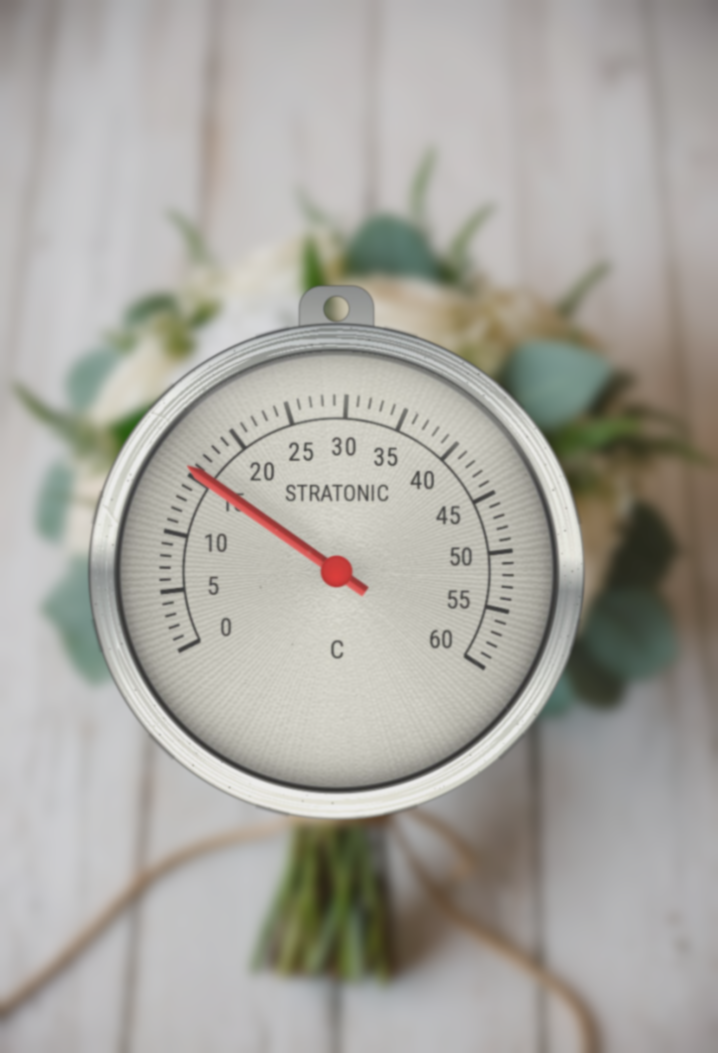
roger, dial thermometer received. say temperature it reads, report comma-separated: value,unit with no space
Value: 15.5,°C
